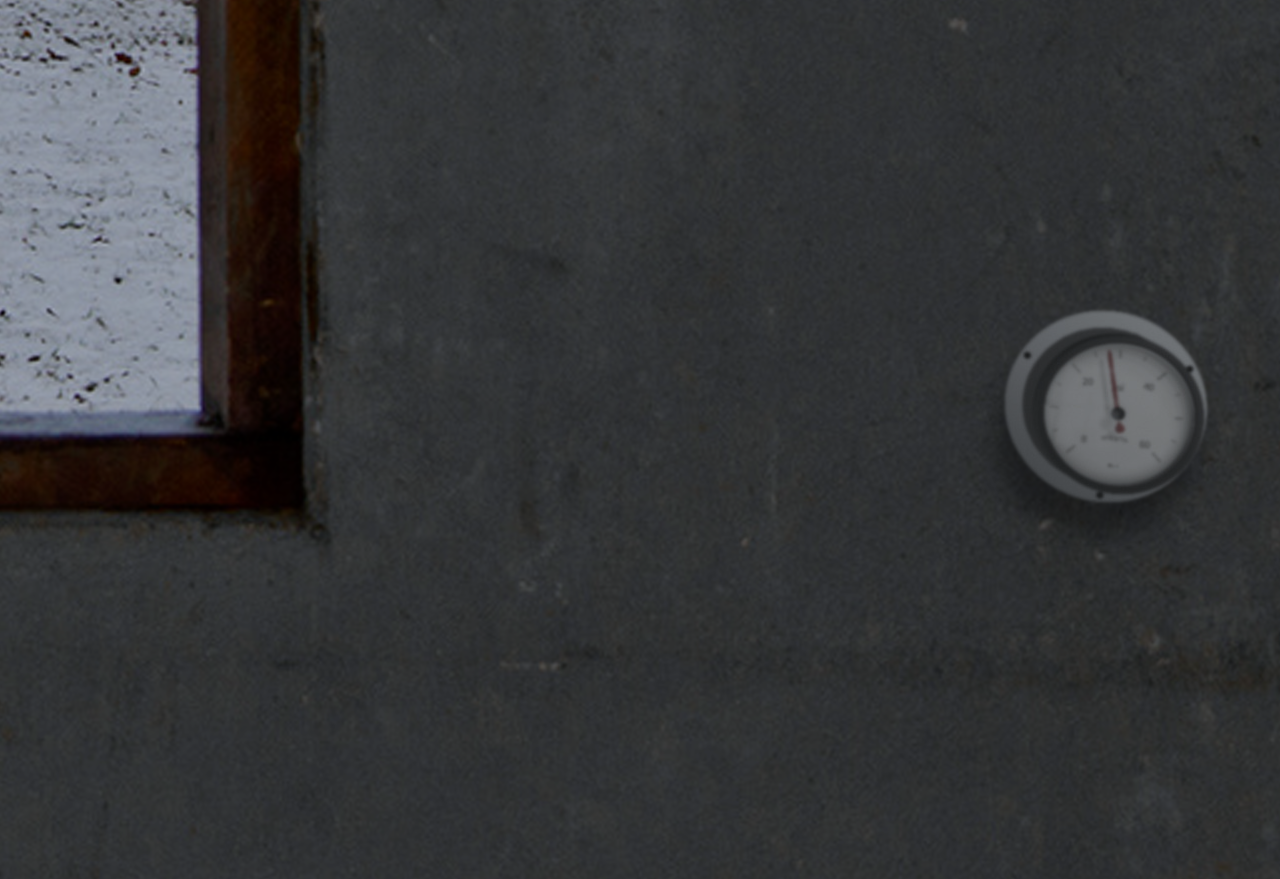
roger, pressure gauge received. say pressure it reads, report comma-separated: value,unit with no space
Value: 27.5,psi
